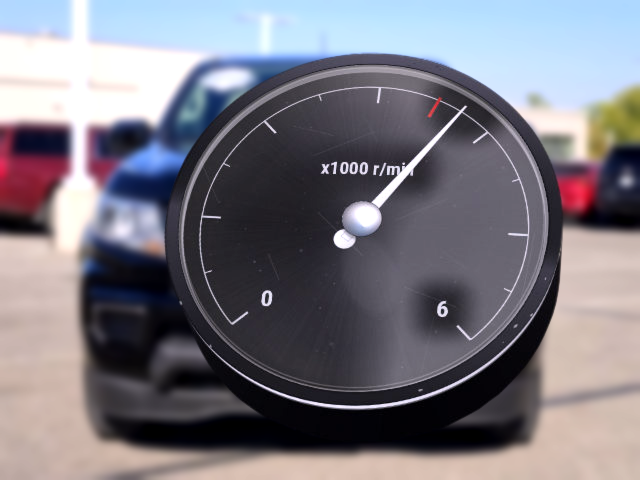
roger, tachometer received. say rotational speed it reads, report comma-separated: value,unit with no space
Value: 3750,rpm
